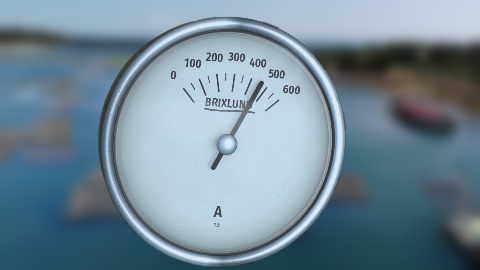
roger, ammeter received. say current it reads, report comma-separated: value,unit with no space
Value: 450,A
